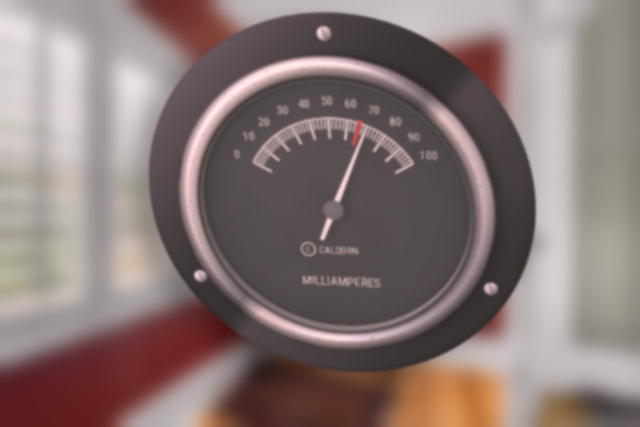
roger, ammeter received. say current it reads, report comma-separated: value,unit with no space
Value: 70,mA
